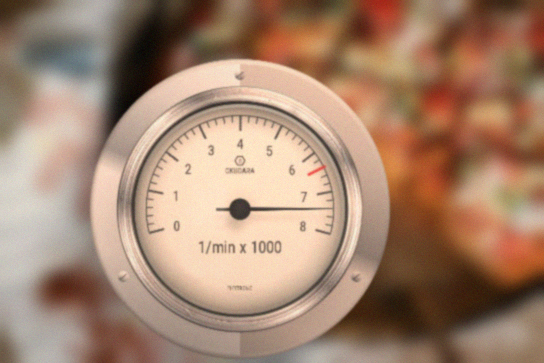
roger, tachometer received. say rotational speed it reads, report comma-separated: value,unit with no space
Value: 7400,rpm
